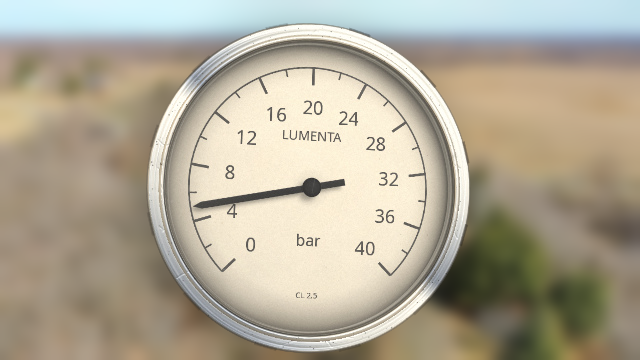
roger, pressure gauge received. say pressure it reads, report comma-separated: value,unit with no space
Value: 5,bar
